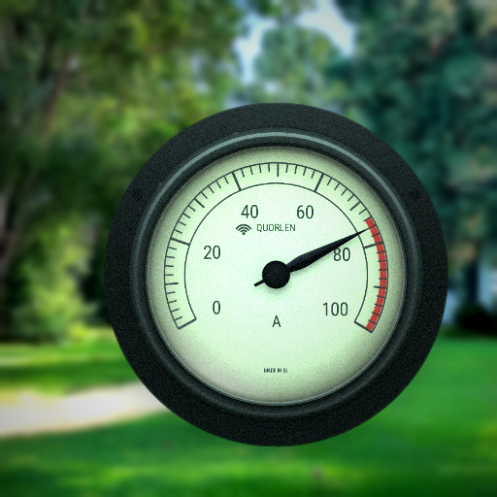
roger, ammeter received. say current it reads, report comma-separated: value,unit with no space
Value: 76,A
